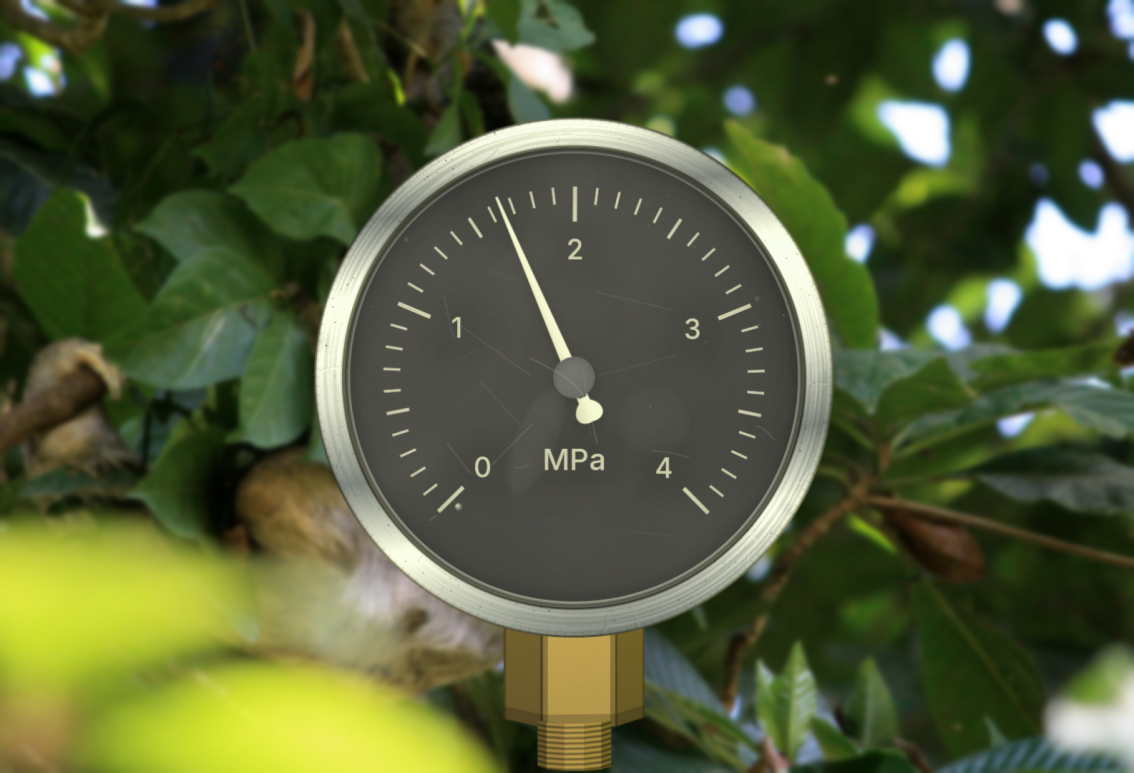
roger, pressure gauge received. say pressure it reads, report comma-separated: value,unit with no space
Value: 1.65,MPa
